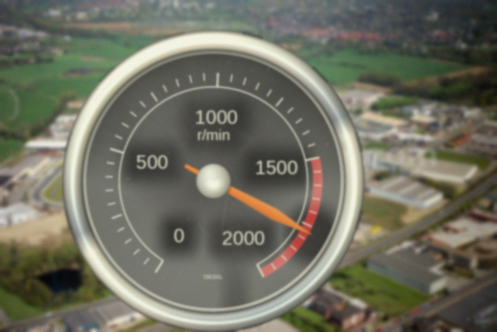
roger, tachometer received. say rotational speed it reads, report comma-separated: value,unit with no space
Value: 1775,rpm
